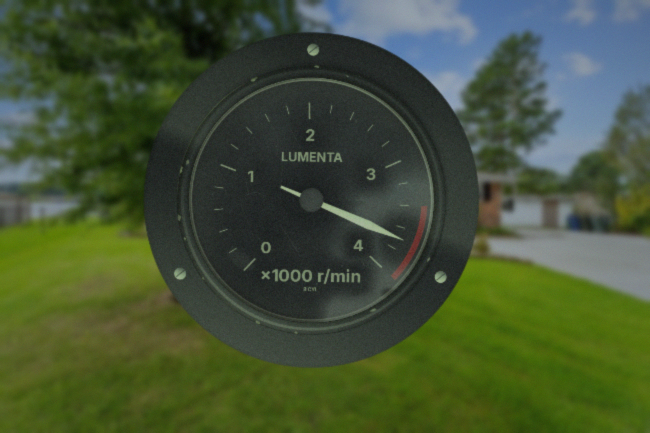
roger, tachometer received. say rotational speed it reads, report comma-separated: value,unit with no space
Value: 3700,rpm
